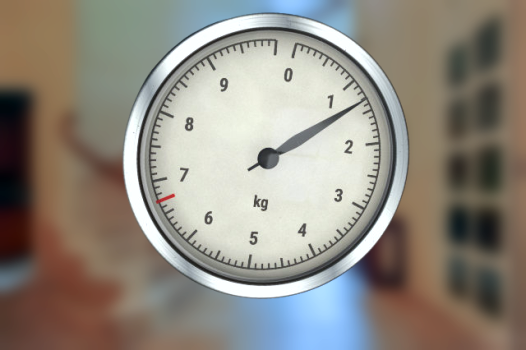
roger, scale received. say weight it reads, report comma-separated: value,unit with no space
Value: 1.3,kg
